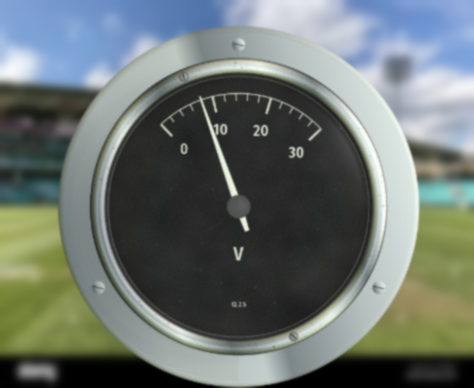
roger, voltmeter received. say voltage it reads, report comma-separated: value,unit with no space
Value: 8,V
